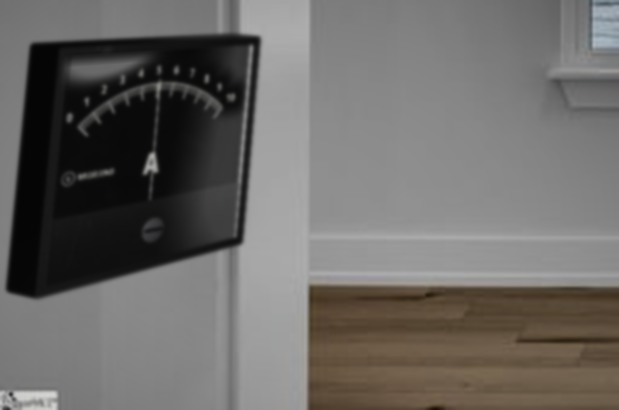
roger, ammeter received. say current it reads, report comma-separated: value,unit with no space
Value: 5,A
